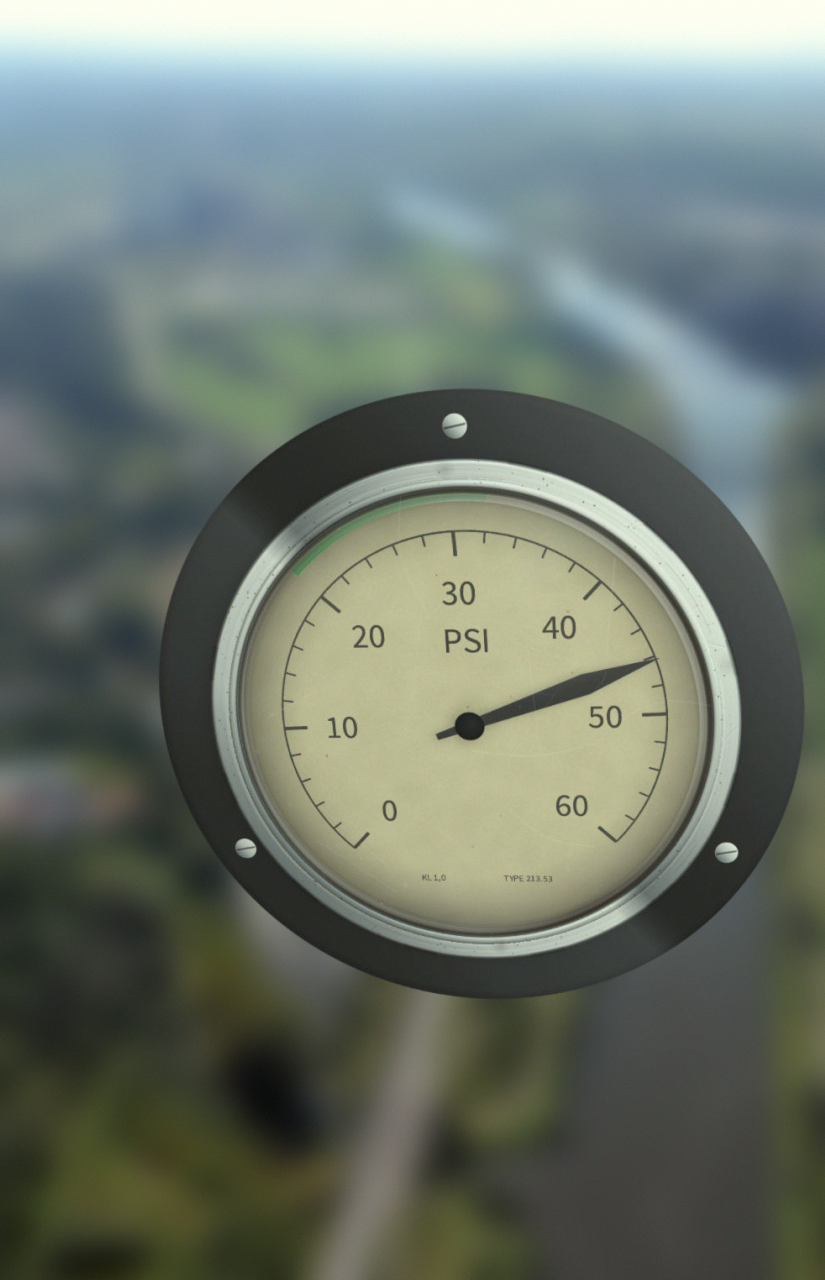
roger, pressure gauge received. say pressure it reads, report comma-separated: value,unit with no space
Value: 46,psi
